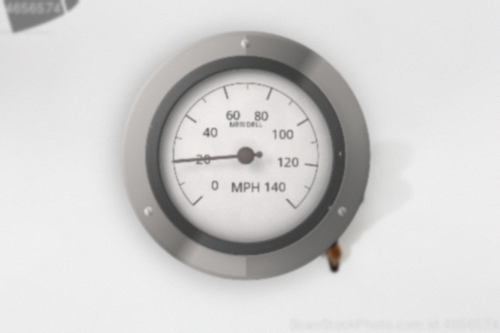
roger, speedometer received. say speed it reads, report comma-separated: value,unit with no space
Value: 20,mph
